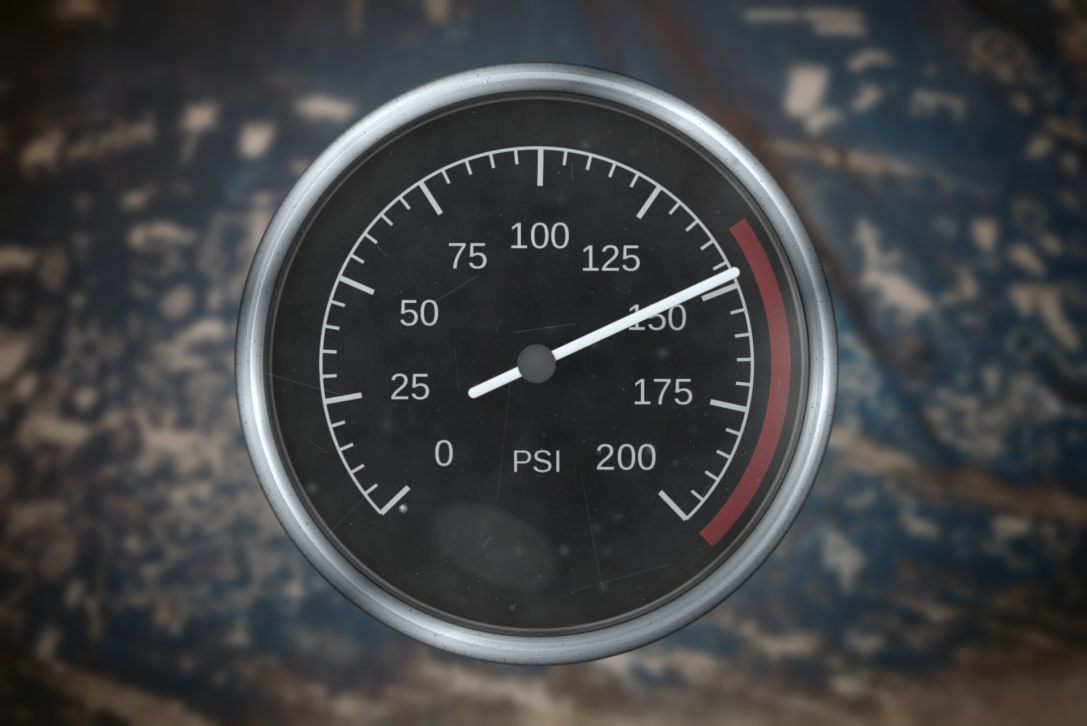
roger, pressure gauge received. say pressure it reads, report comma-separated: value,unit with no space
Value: 147.5,psi
